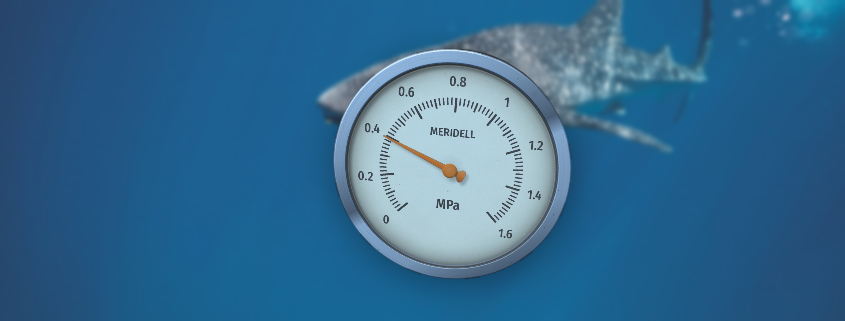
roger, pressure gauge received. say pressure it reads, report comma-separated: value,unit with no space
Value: 0.4,MPa
